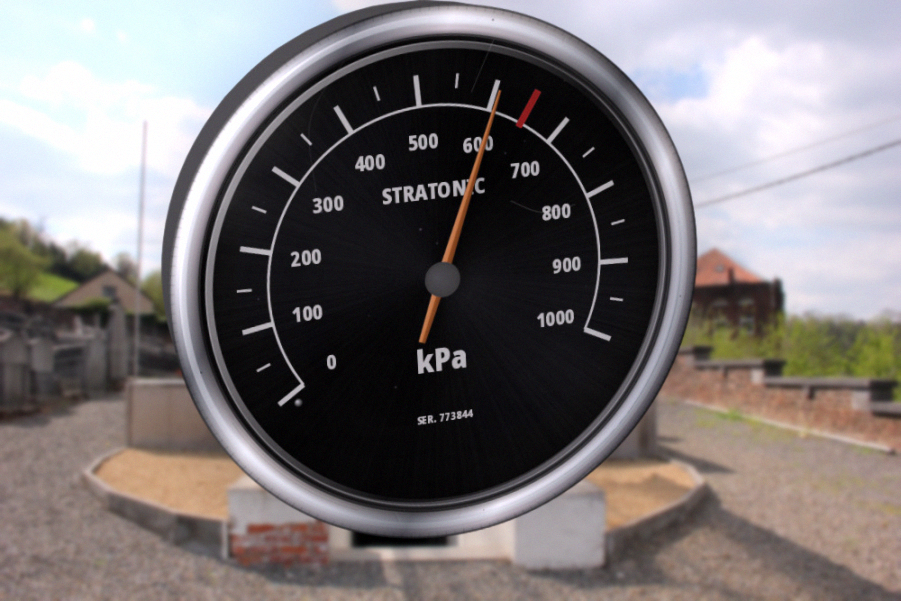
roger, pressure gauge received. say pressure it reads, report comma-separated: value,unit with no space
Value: 600,kPa
